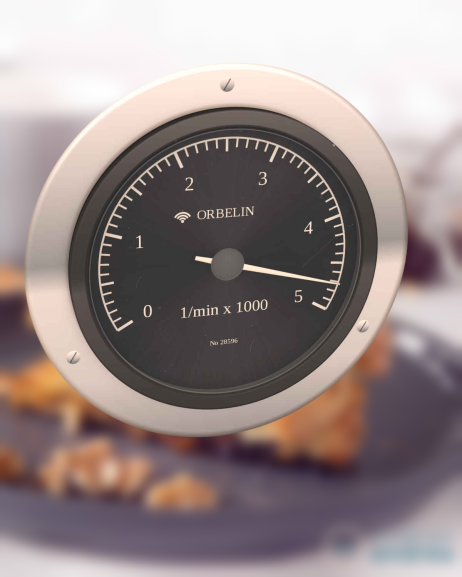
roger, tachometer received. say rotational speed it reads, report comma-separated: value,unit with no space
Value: 4700,rpm
